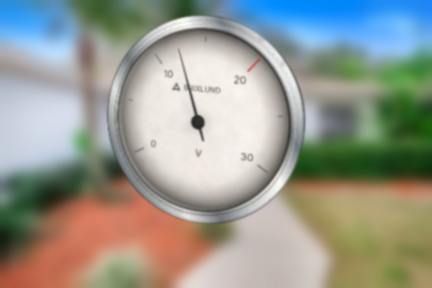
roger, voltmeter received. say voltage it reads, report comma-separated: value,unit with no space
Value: 12.5,V
